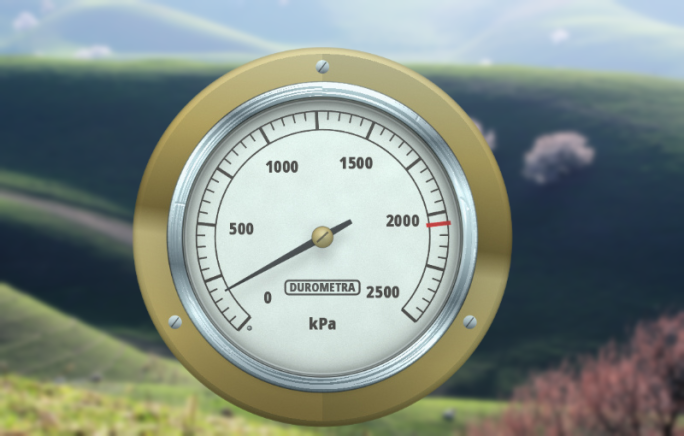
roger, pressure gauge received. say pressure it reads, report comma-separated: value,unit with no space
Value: 175,kPa
